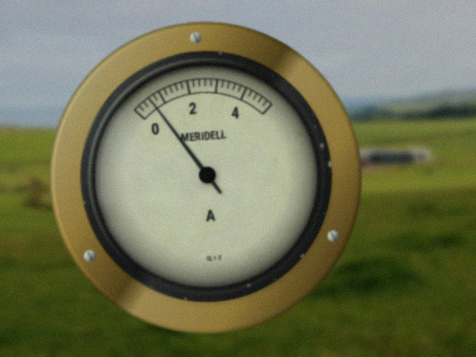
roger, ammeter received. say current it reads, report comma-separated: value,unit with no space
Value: 0.6,A
